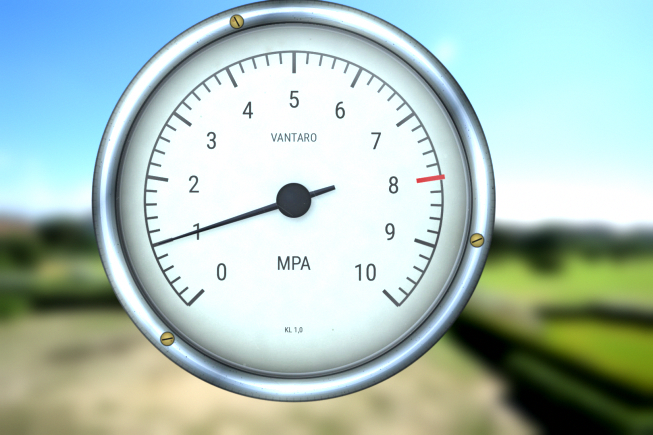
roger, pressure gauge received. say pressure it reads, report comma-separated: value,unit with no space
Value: 1,MPa
